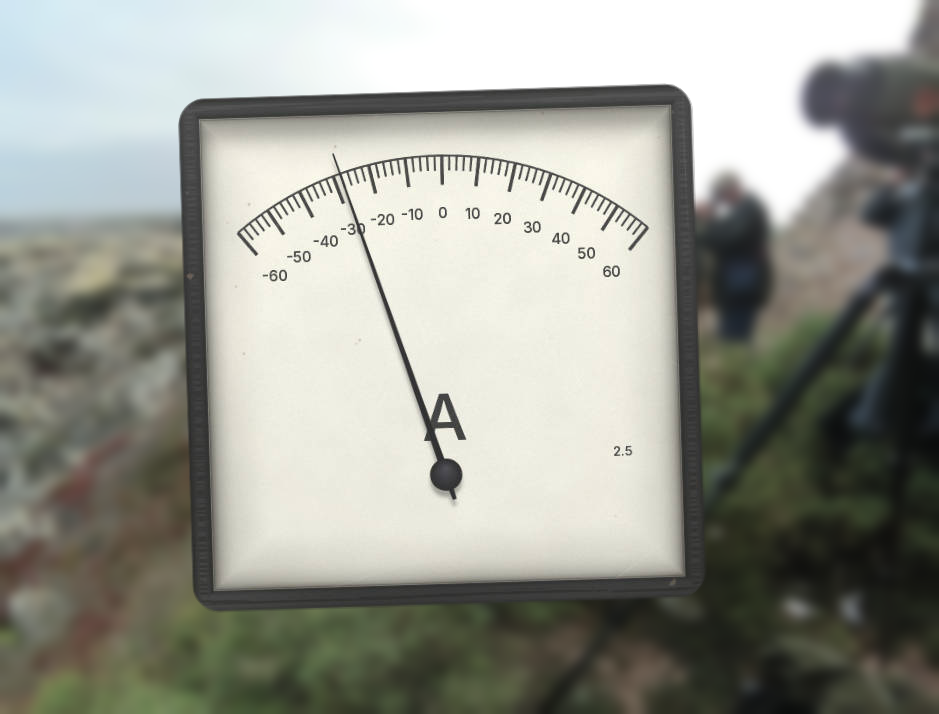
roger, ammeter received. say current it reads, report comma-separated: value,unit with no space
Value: -28,A
